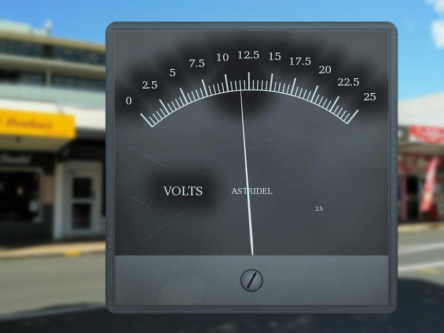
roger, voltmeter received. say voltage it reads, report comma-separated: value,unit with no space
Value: 11.5,V
